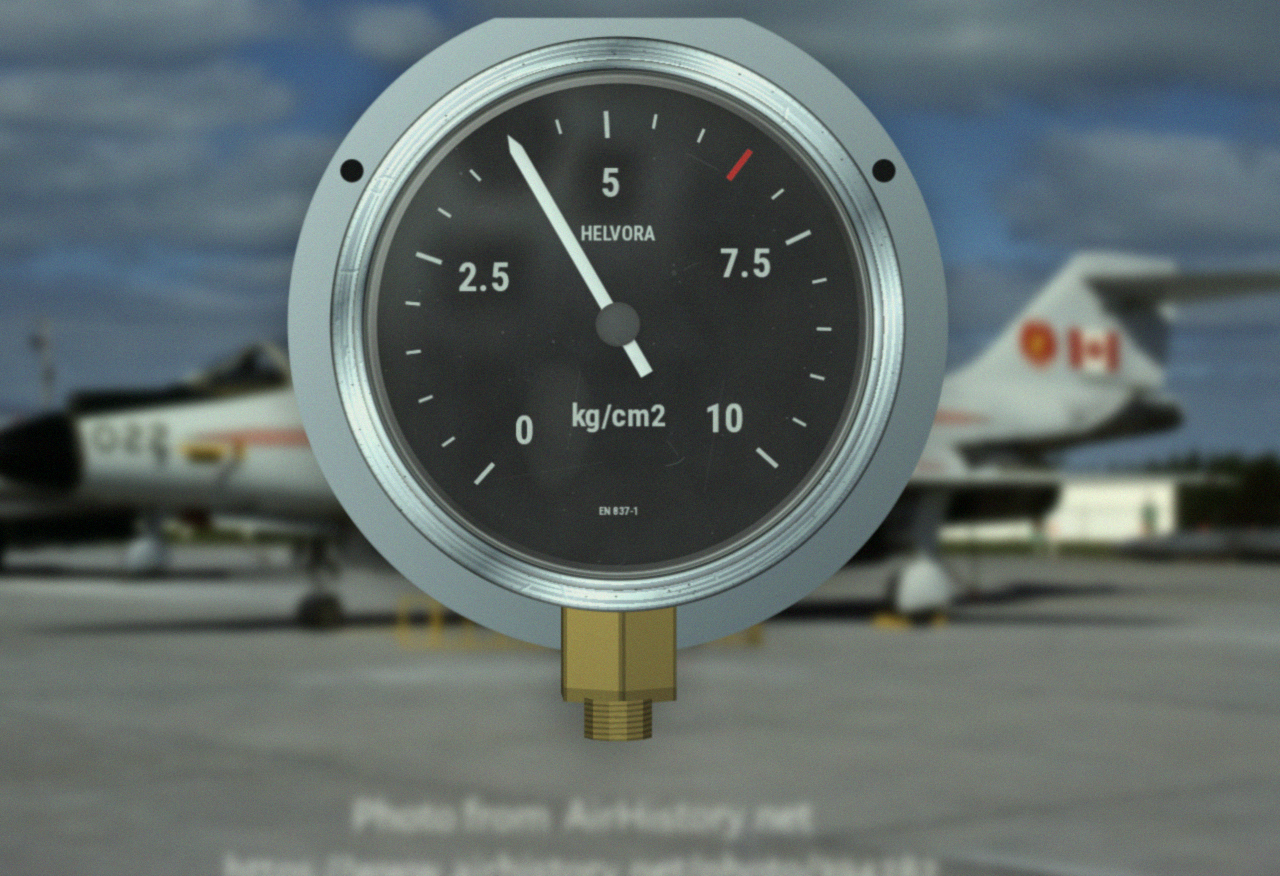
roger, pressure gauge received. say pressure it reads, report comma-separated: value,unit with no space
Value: 4,kg/cm²
